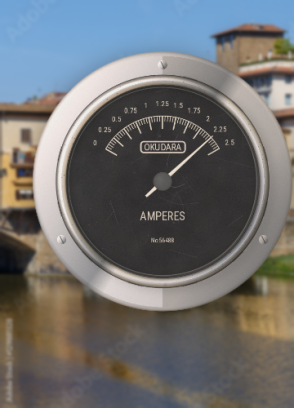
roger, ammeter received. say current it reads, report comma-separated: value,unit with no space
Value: 2.25,A
